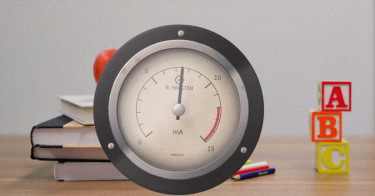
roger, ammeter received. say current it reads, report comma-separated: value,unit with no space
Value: 7.5,mA
